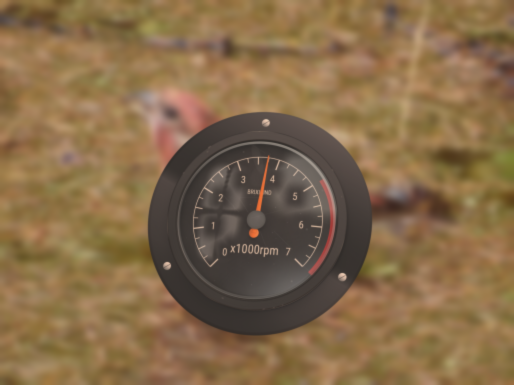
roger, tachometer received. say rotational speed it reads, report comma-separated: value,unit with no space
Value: 3750,rpm
